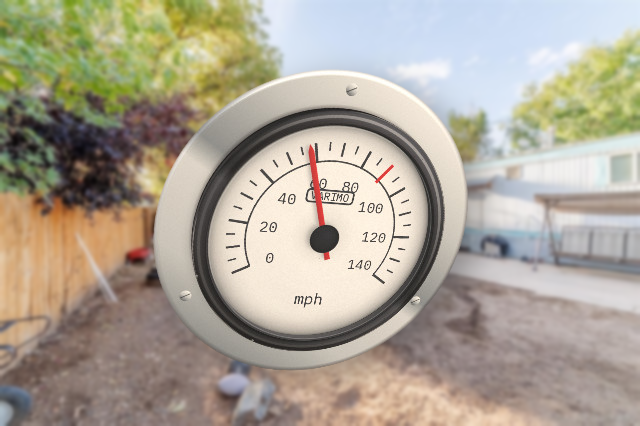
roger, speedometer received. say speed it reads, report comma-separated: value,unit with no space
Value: 57.5,mph
